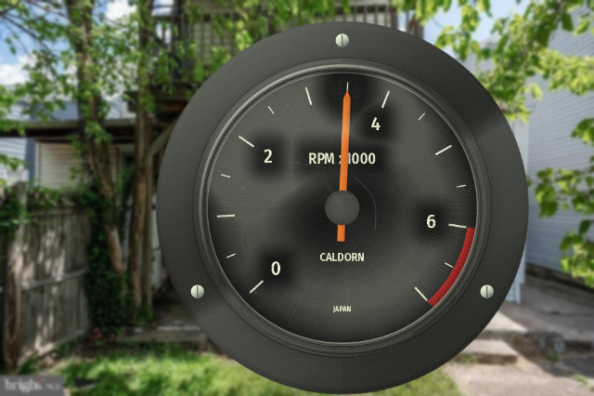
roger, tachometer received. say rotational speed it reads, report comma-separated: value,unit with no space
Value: 3500,rpm
